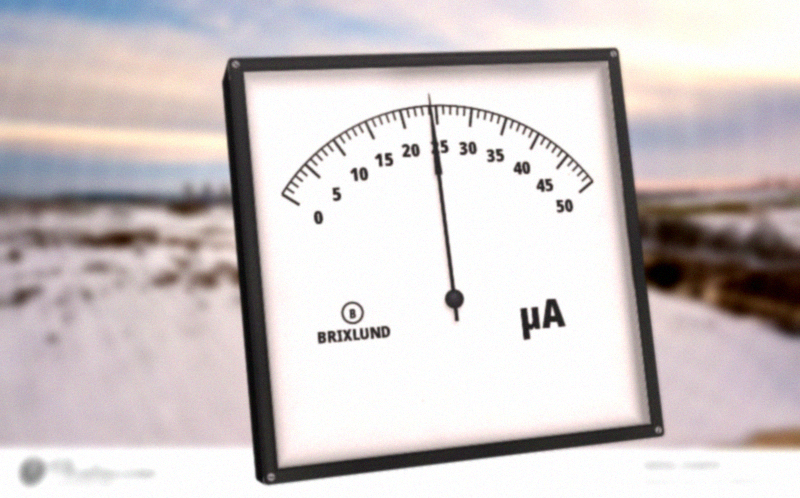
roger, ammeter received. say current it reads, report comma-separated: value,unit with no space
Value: 24,µA
